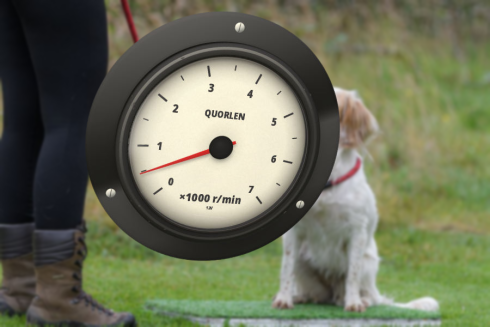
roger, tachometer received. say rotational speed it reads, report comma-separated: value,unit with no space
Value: 500,rpm
